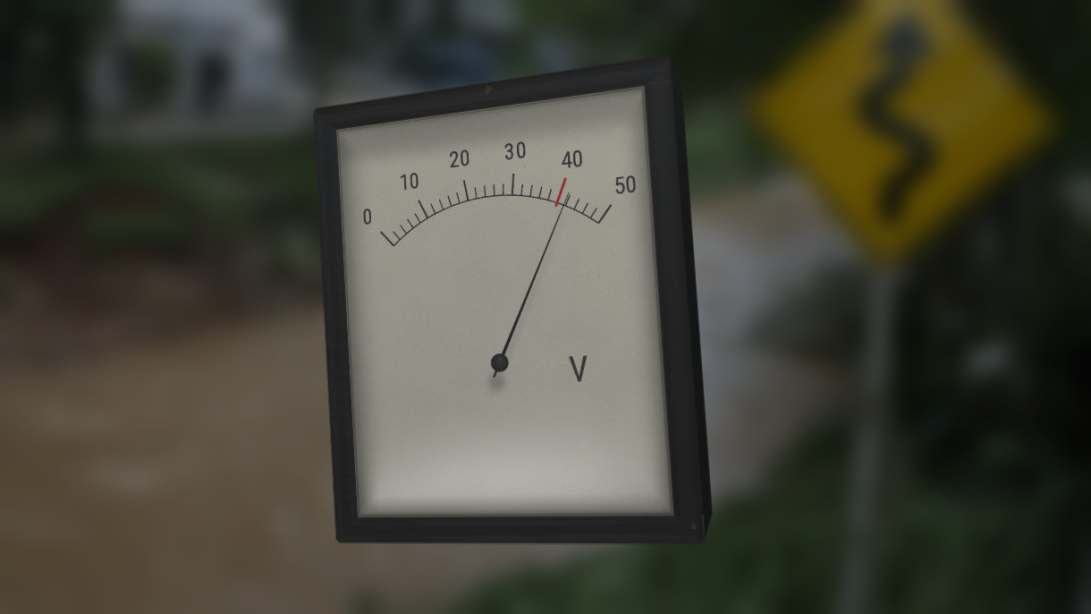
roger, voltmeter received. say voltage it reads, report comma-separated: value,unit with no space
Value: 42,V
